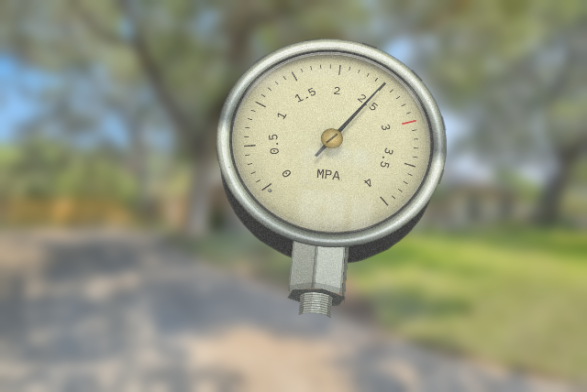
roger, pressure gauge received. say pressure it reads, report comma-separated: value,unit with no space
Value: 2.5,MPa
